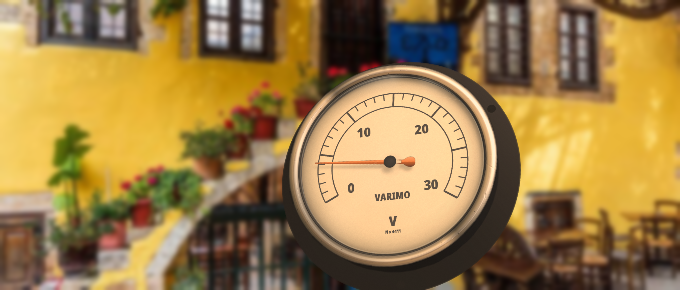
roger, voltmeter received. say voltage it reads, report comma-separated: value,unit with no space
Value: 4,V
